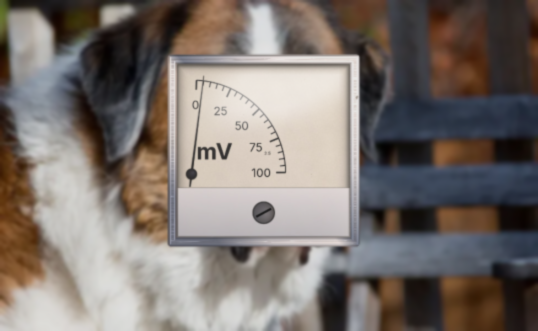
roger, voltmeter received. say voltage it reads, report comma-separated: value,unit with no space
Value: 5,mV
